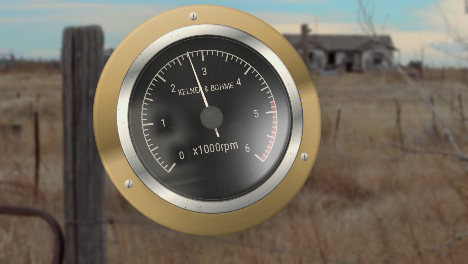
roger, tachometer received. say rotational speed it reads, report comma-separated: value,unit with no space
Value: 2700,rpm
